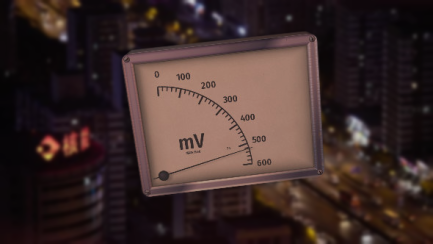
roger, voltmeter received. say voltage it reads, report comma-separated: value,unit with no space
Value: 520,mV
